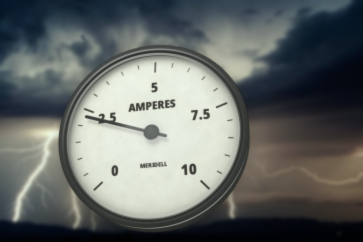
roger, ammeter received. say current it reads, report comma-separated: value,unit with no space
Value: 2.25,A
